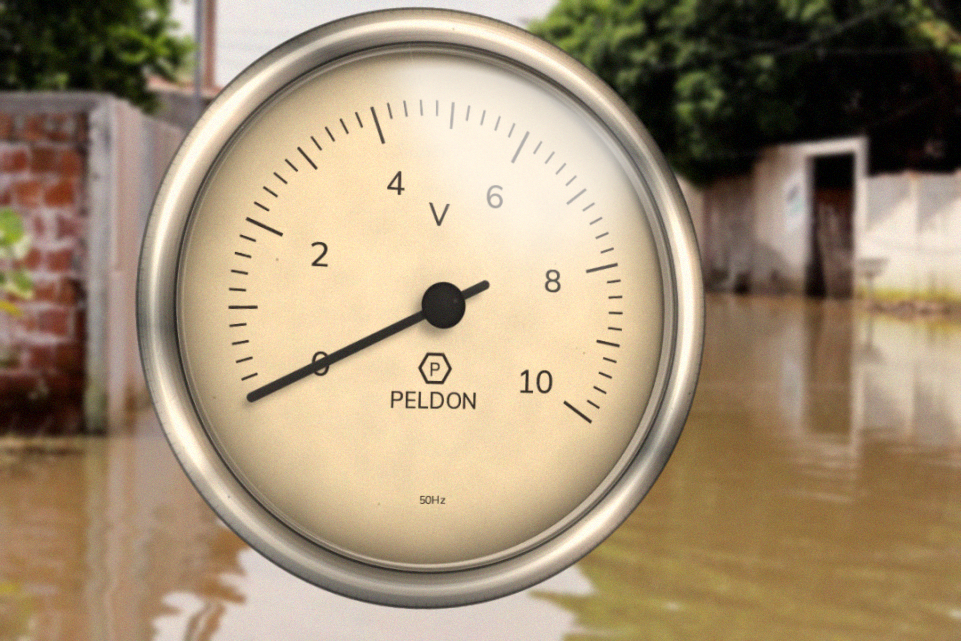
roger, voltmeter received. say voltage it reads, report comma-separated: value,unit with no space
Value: 0,V
